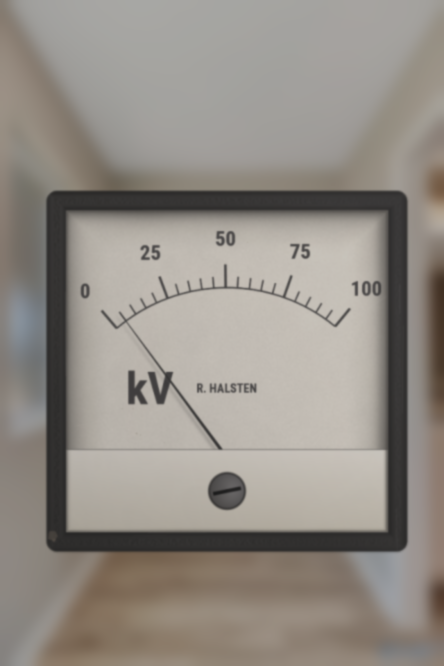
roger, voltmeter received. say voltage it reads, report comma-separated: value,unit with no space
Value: 5,kV
